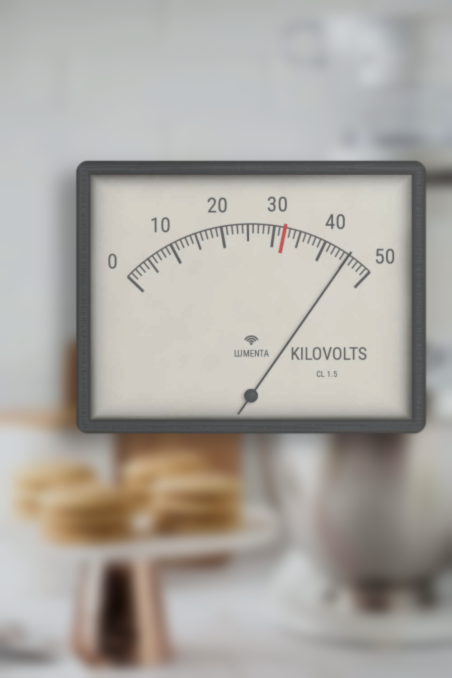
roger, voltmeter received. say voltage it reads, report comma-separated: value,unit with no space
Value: 45,kV
